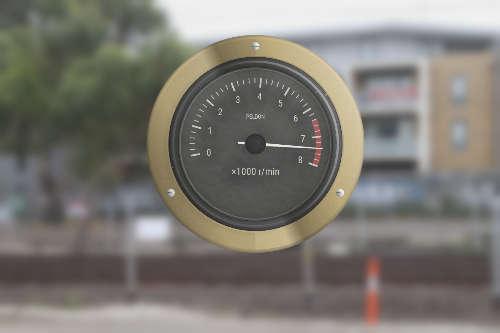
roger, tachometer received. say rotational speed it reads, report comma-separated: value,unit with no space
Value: 7400,rpm
